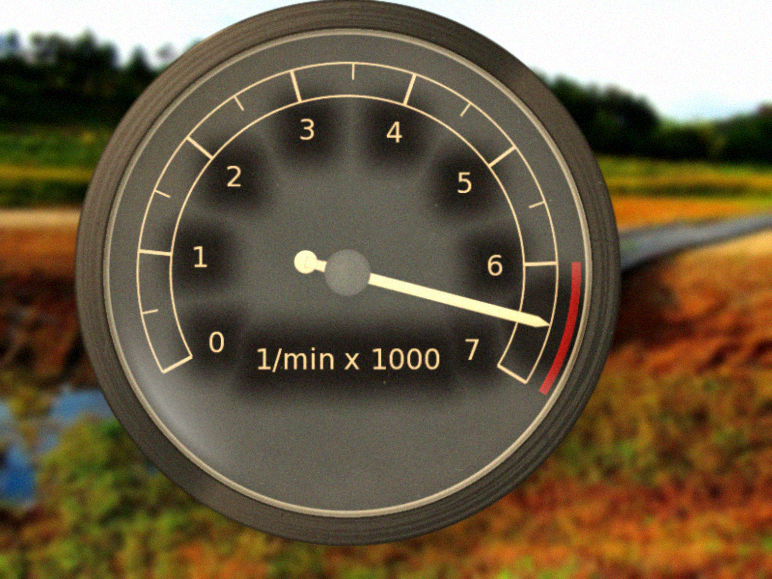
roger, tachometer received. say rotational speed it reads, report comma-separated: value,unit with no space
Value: 6500,rpm
